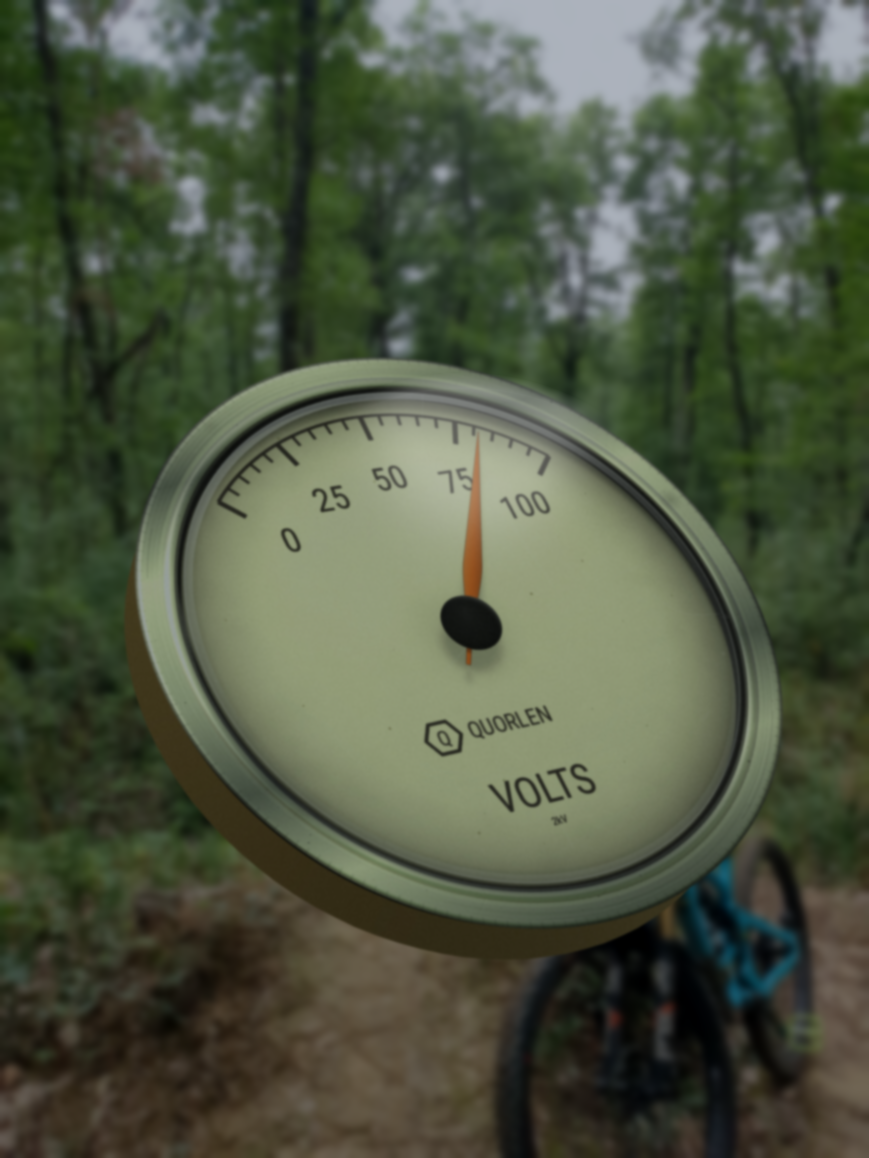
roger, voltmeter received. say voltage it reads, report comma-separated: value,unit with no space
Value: 80,V
